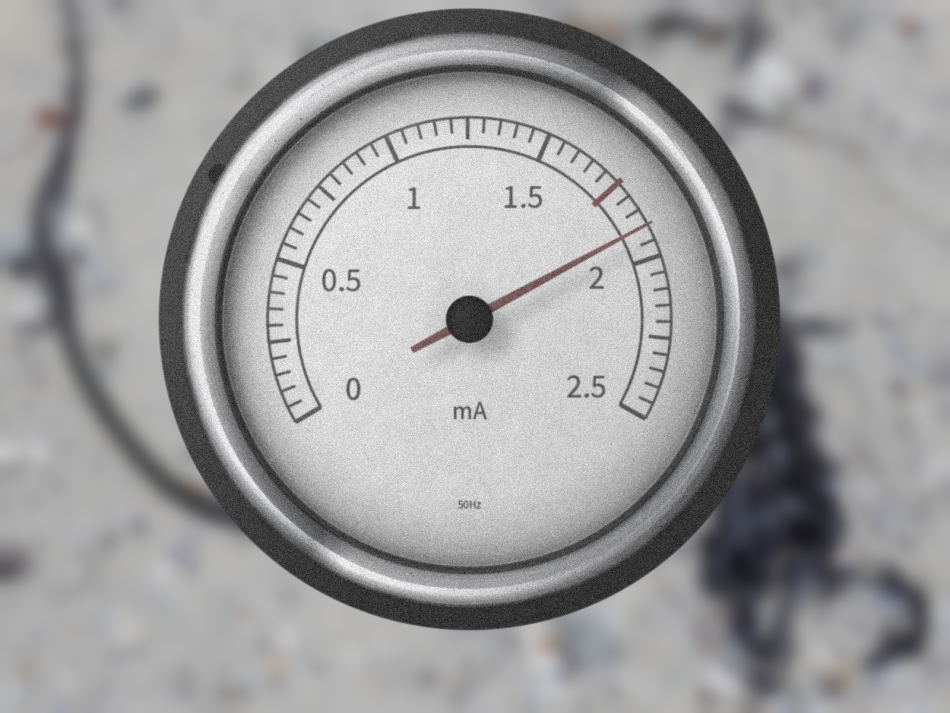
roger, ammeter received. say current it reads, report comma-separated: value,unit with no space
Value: 1.9,mA
